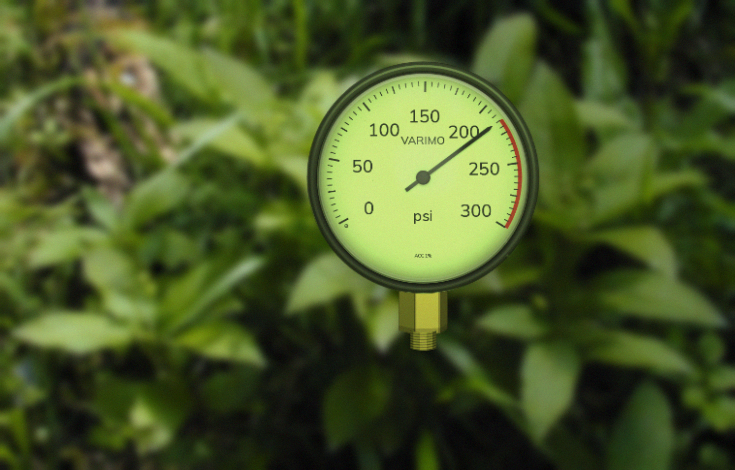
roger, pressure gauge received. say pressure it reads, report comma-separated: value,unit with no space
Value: 215,psi
